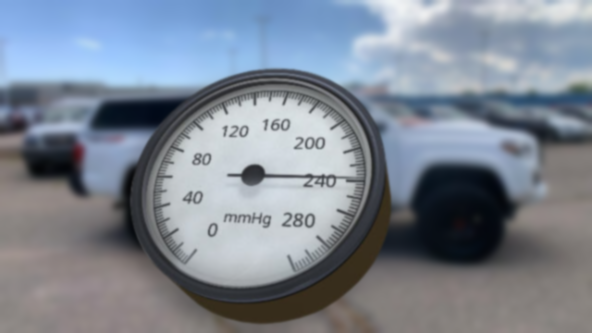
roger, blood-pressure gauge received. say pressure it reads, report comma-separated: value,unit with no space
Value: 240,mmHg
